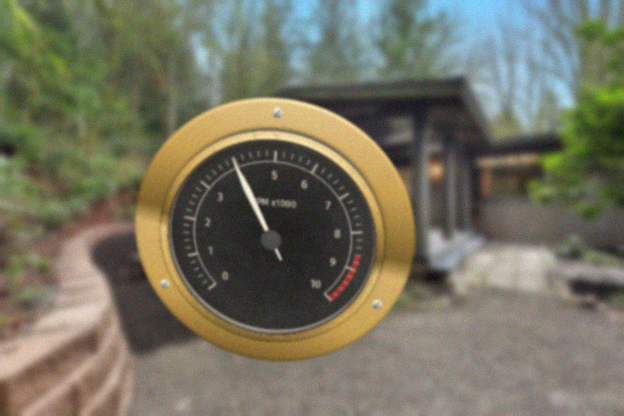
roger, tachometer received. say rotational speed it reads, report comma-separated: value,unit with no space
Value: 4000,rpm
